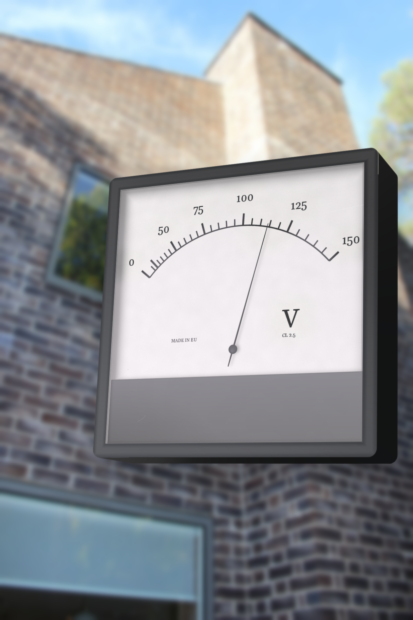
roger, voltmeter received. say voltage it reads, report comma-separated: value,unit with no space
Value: 115,V
